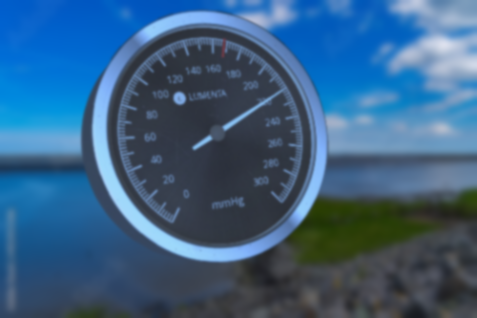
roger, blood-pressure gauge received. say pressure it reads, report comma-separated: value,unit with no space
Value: 220,mmHg
